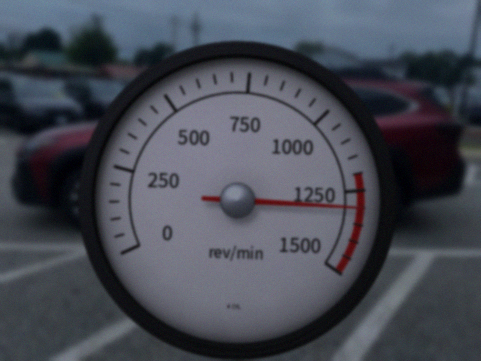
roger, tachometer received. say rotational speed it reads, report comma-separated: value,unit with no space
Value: 1300,rpm
